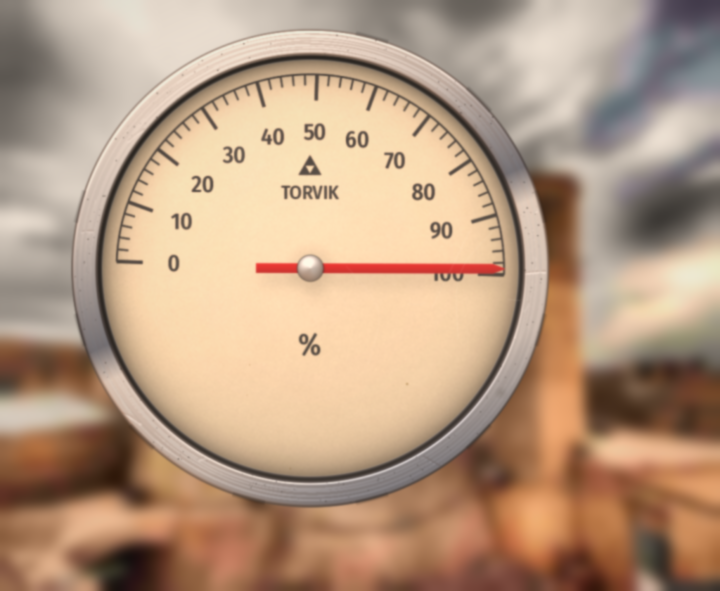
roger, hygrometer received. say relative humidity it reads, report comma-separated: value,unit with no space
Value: 99,%
